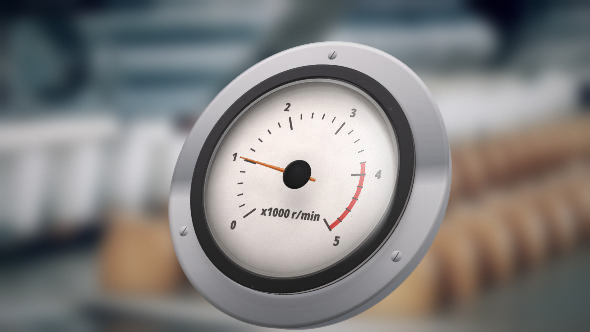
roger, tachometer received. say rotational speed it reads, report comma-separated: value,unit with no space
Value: 1000,rpm
